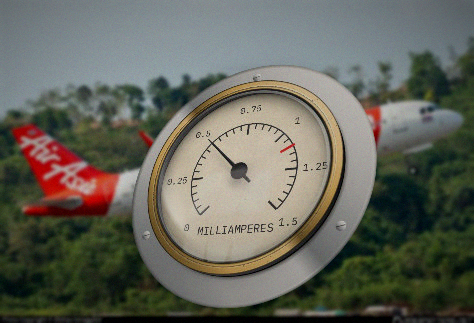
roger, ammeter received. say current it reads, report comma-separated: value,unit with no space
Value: 0.5,mA
